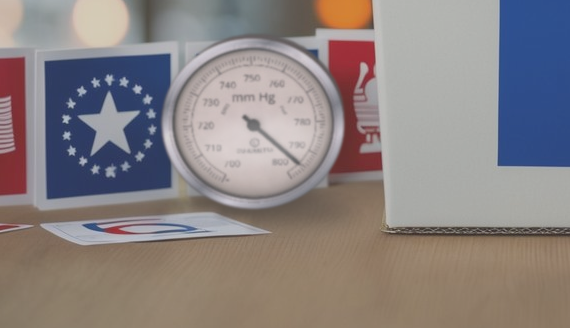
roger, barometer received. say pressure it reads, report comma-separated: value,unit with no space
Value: 795,mmHg
